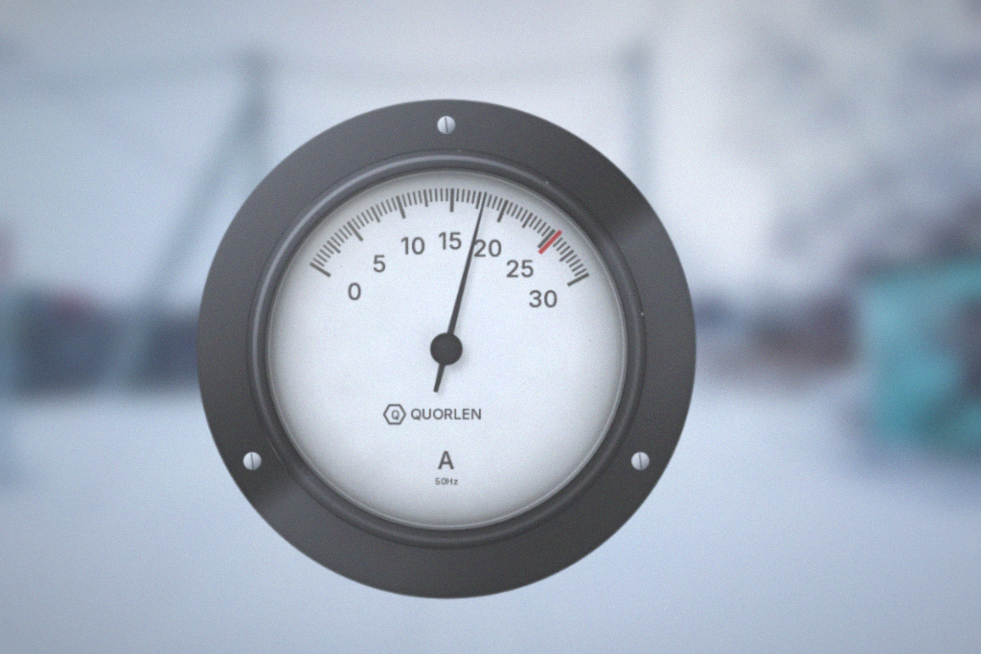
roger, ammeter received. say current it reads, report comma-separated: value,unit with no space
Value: 18,A
